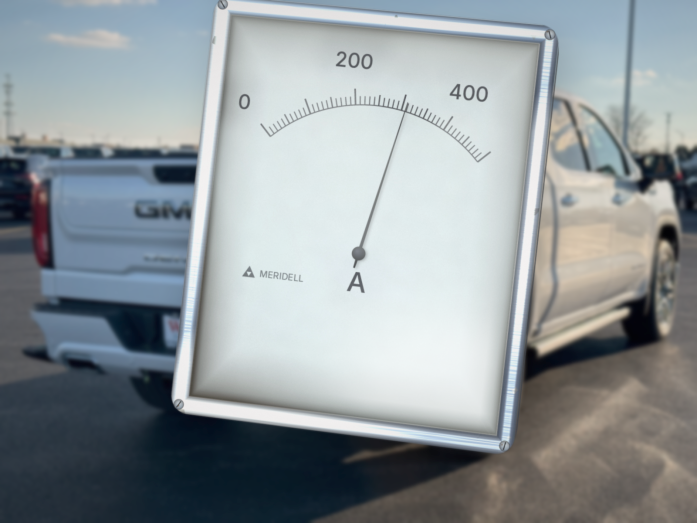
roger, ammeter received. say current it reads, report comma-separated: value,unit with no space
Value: 310,A
